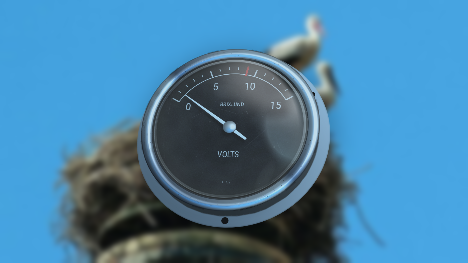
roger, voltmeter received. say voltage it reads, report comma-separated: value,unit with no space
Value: 1,V
